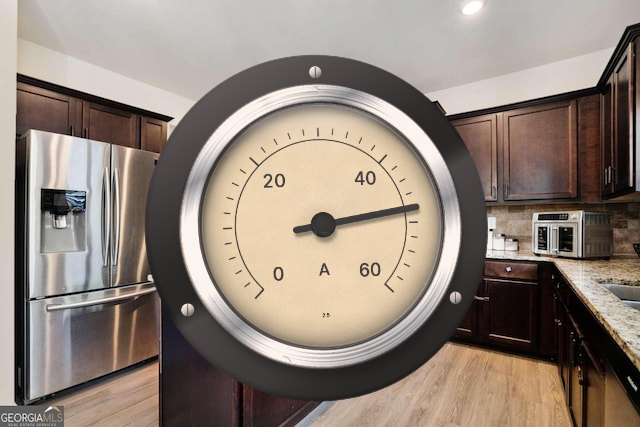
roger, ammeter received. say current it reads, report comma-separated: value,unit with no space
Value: 48,A
